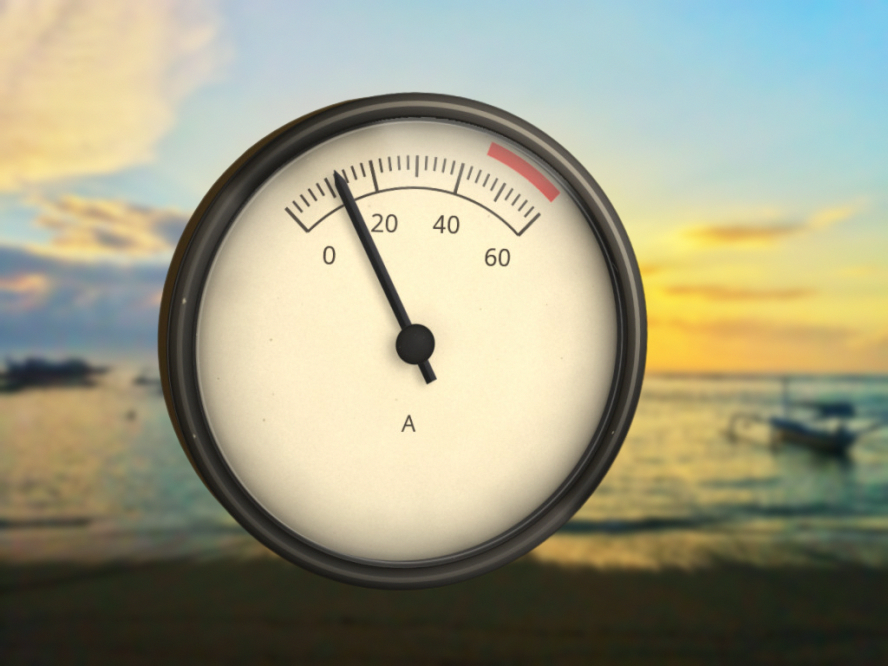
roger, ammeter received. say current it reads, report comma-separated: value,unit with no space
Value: 12,A
